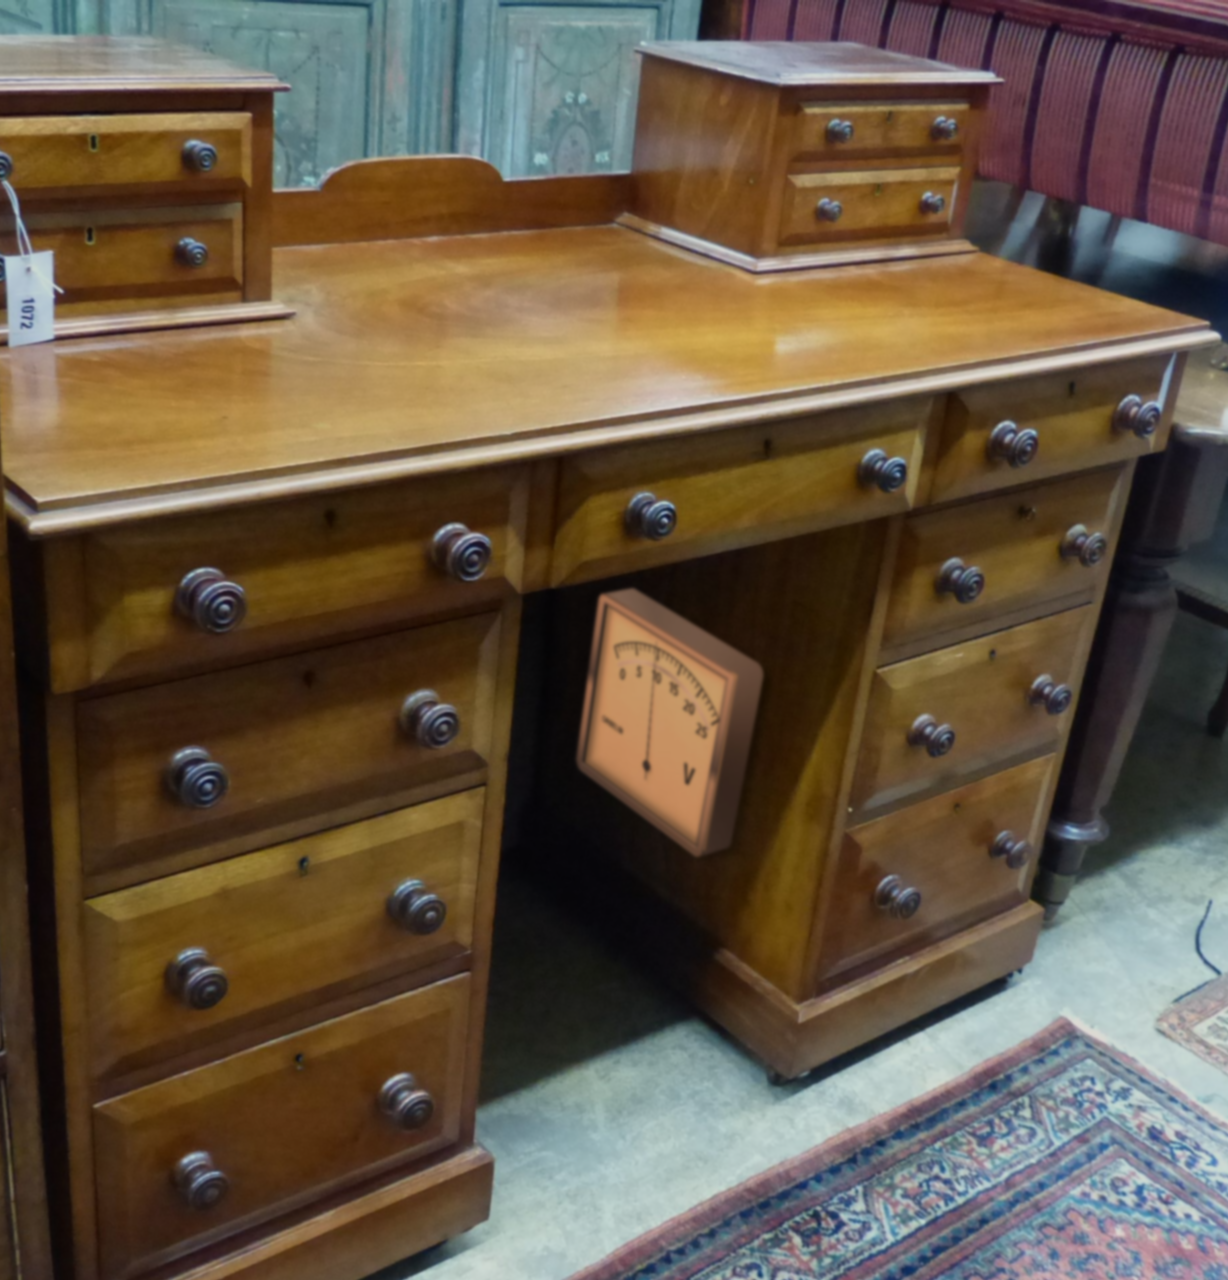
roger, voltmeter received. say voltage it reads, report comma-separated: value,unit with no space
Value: 10,V
